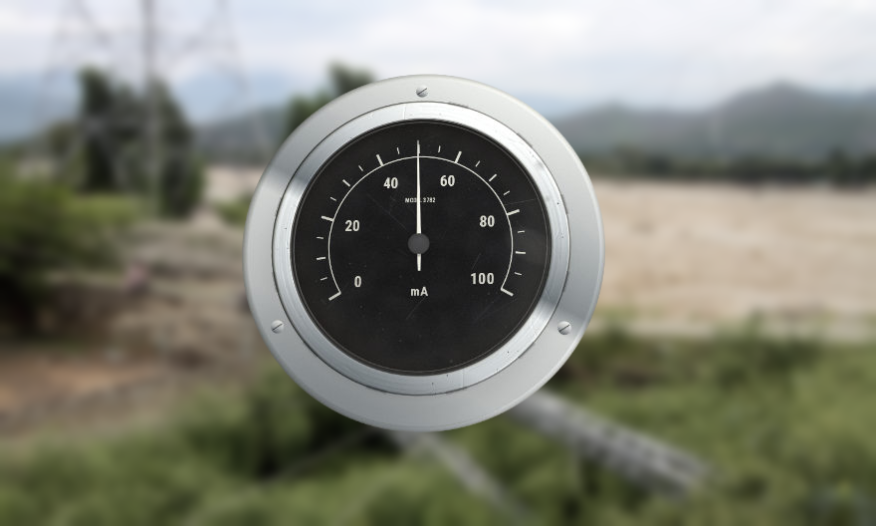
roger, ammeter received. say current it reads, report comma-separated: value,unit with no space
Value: 50,mA
